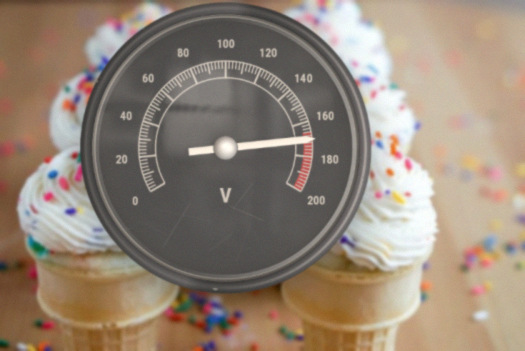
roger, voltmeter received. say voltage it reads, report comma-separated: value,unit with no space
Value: 170,V
